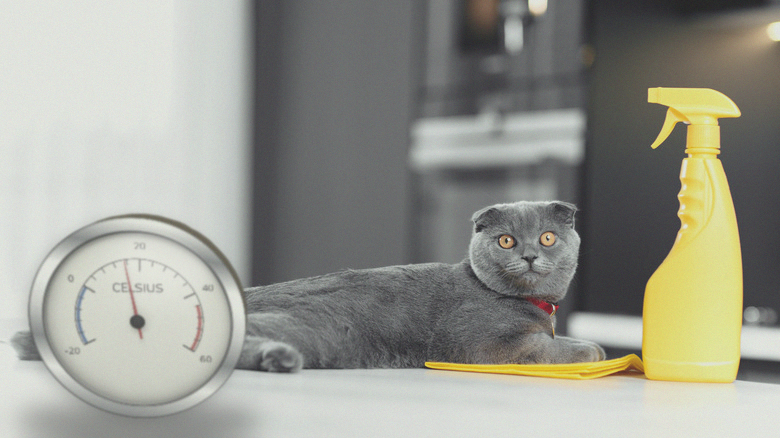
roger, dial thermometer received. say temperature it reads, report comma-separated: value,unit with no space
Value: 16,°C
